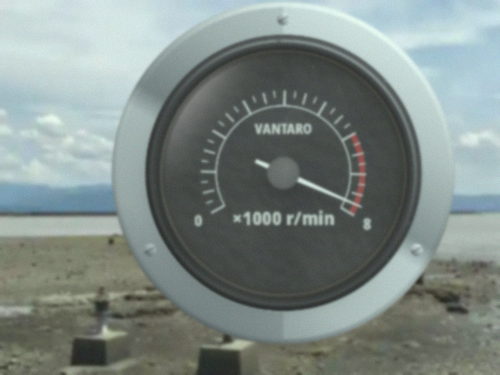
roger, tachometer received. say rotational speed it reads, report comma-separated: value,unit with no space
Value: 7750,rpm
